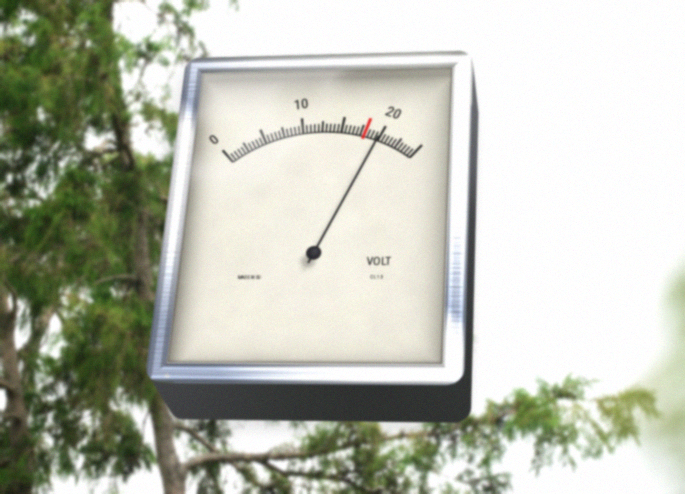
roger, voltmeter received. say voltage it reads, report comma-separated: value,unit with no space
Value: 20,V
